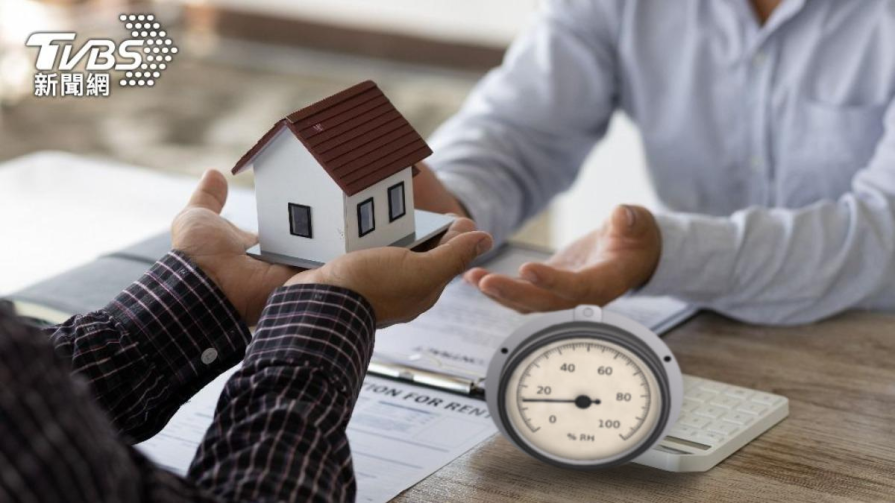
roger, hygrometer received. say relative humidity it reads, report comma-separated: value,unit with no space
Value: 15,%
